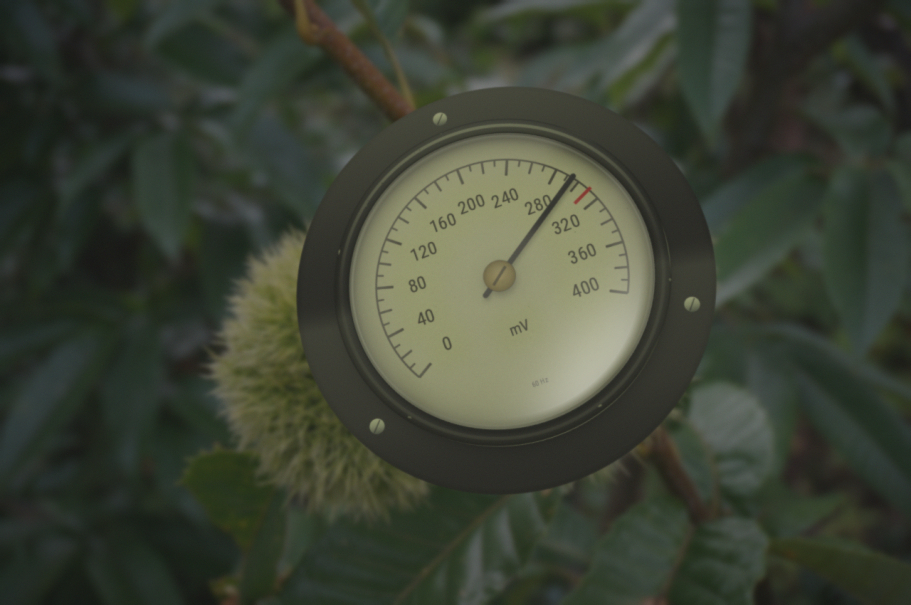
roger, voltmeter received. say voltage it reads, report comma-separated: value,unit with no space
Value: 295,mV
